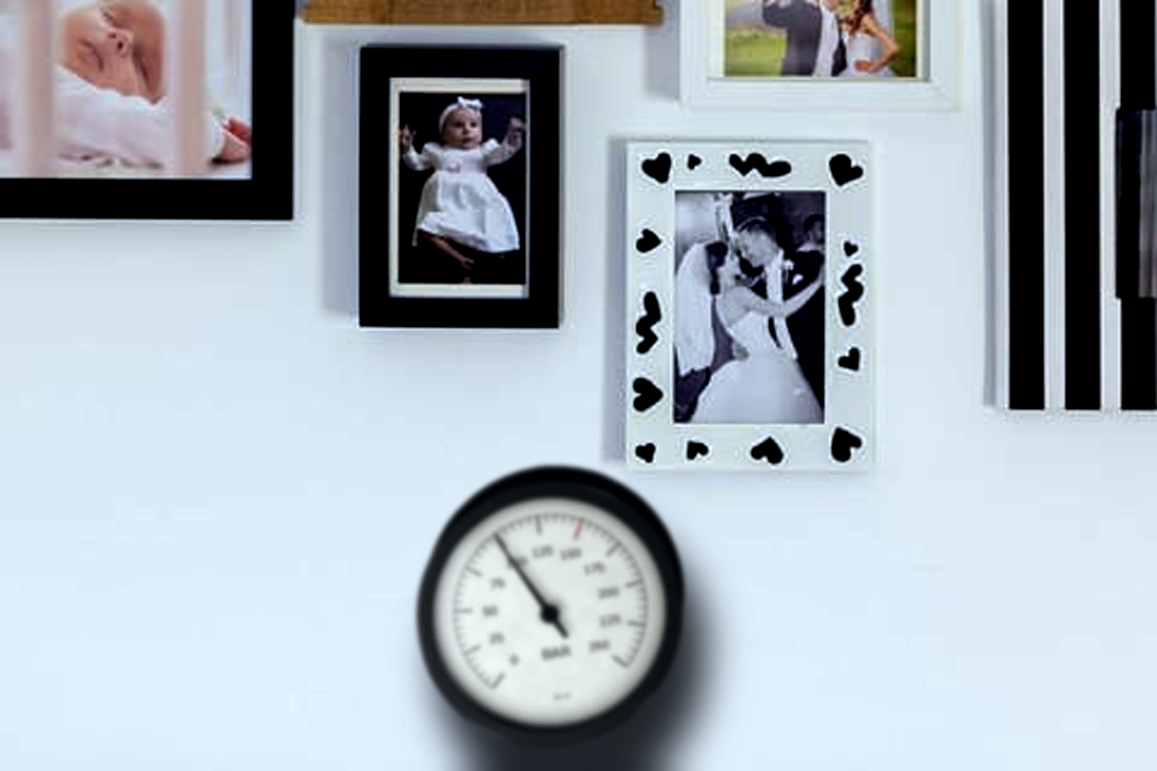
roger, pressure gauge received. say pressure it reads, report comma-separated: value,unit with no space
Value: 100,bar
